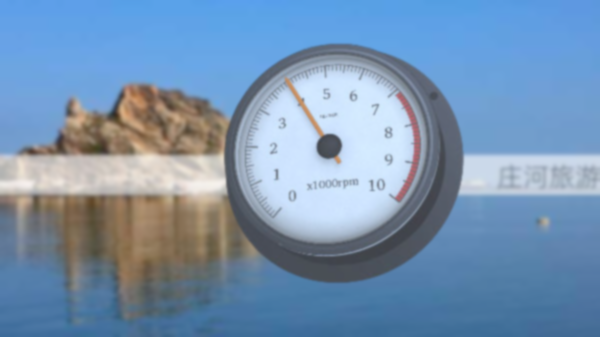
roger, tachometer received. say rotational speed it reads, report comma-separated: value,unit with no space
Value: 4000,rpm
